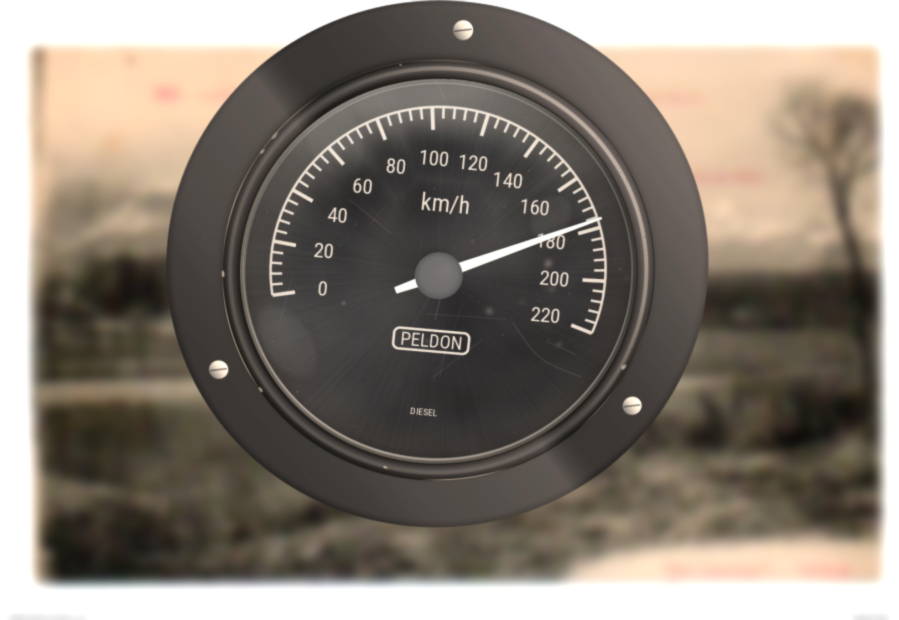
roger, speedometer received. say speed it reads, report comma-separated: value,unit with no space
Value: 176,km/h
